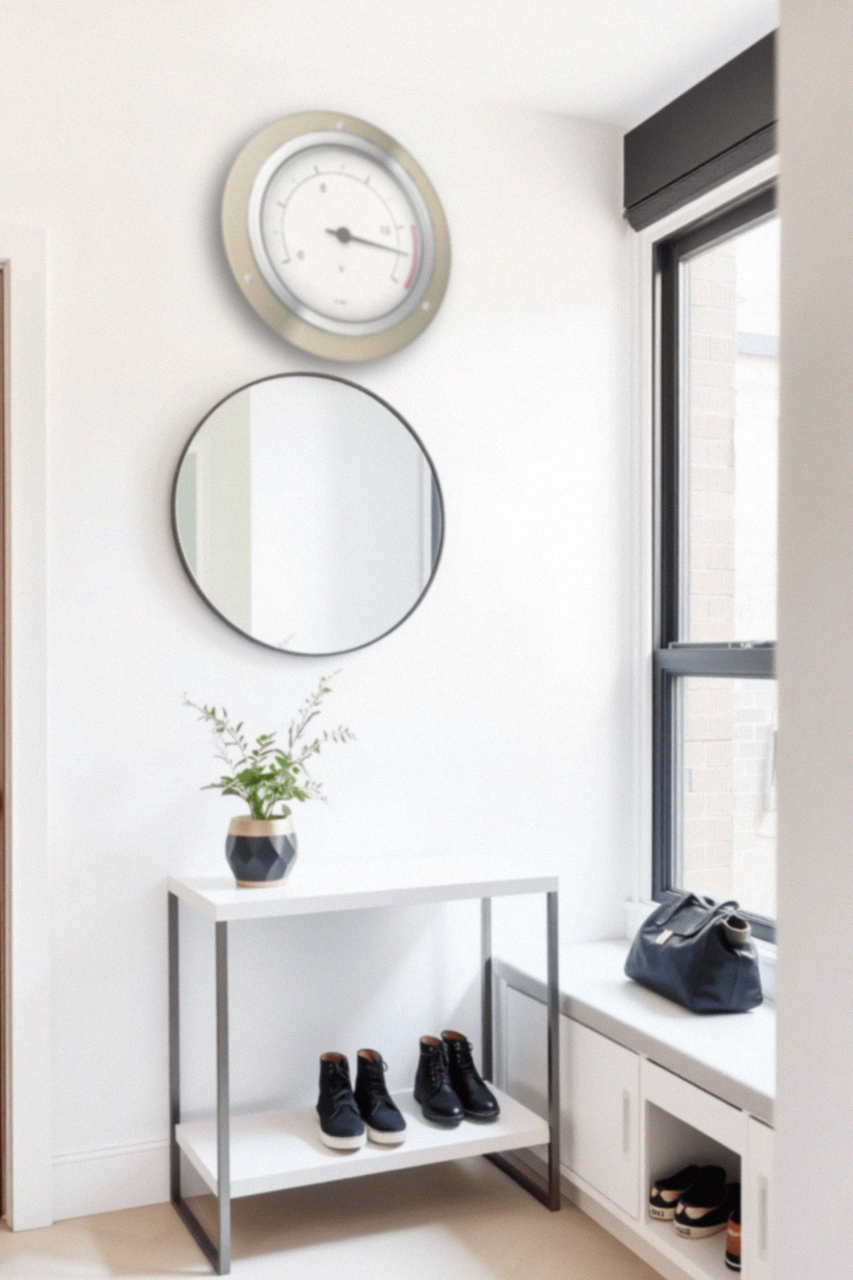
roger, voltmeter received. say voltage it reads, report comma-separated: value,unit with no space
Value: 18,V
